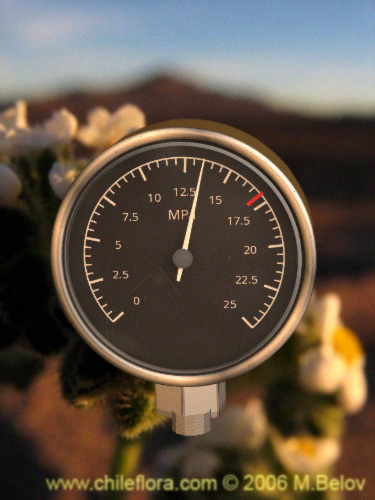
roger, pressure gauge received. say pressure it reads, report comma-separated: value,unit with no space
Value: 13.5,MPa
